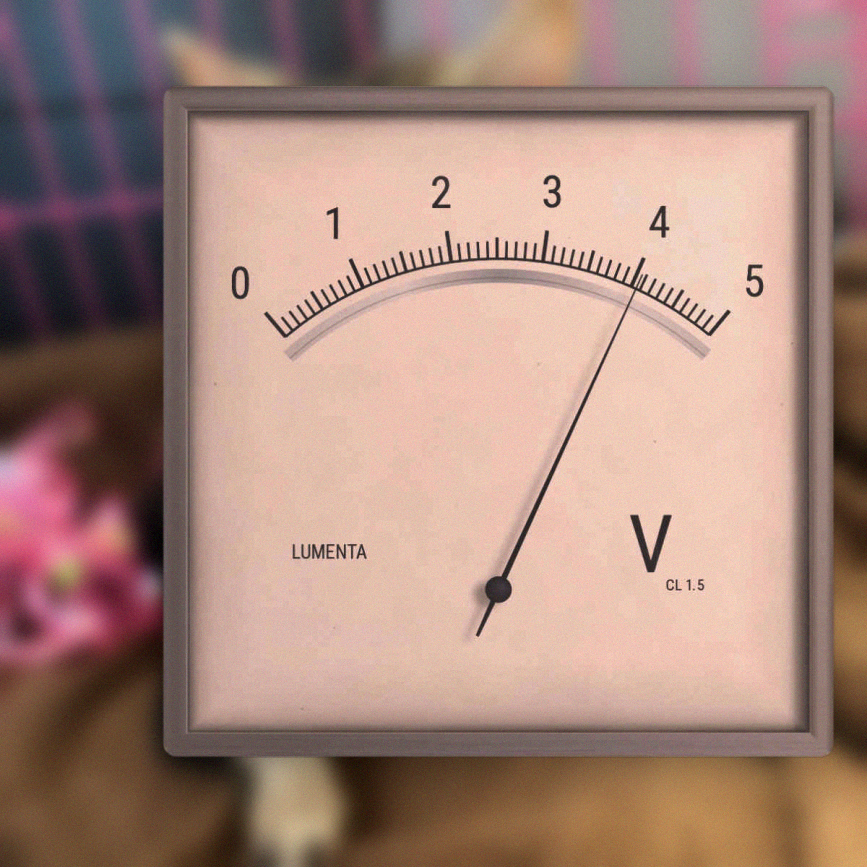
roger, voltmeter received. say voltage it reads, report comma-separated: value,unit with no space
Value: 4.05,V
